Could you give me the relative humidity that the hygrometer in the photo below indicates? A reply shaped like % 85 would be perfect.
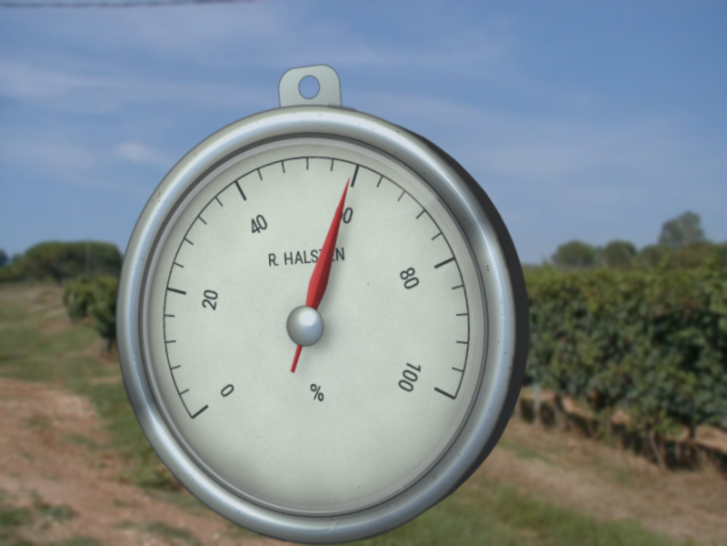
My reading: % 60
